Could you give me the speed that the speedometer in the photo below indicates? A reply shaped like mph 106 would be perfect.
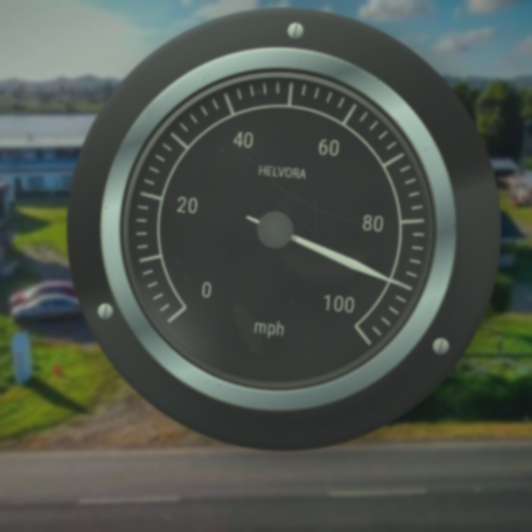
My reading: mph 90
